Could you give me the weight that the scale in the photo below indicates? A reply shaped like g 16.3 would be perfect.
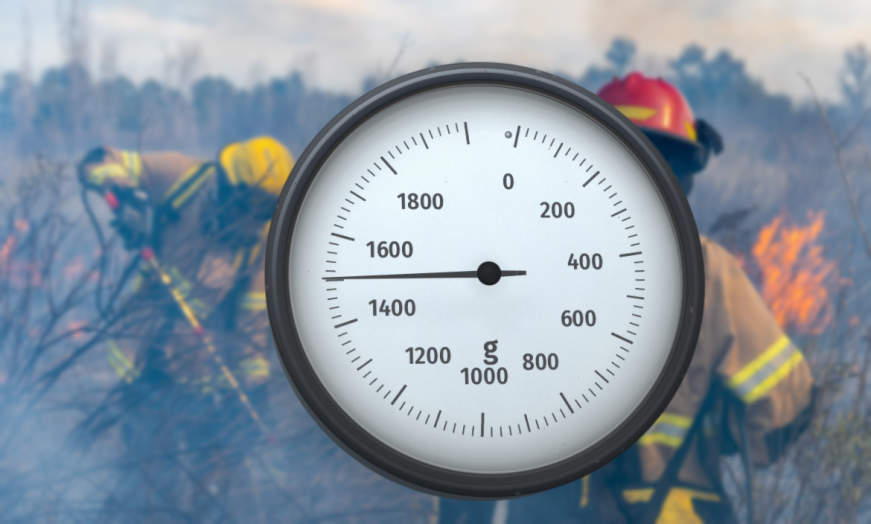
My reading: g 1500
